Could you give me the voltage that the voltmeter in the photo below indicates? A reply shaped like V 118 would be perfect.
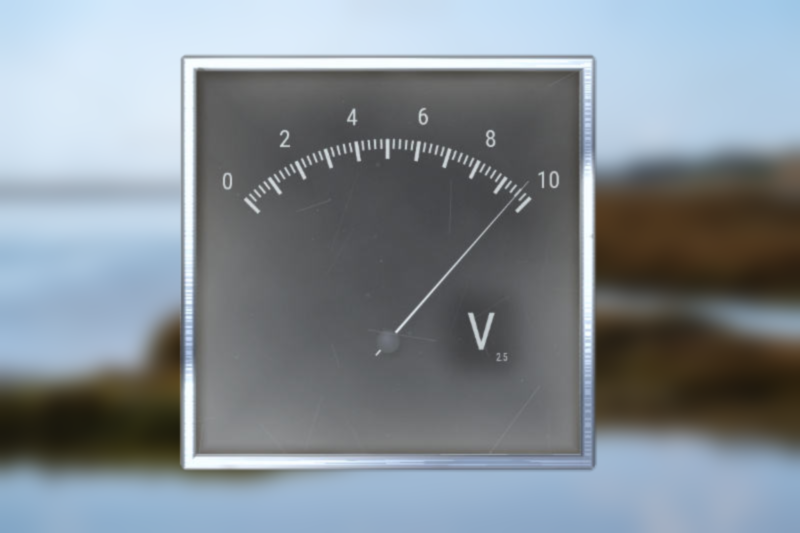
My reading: V 9.6
